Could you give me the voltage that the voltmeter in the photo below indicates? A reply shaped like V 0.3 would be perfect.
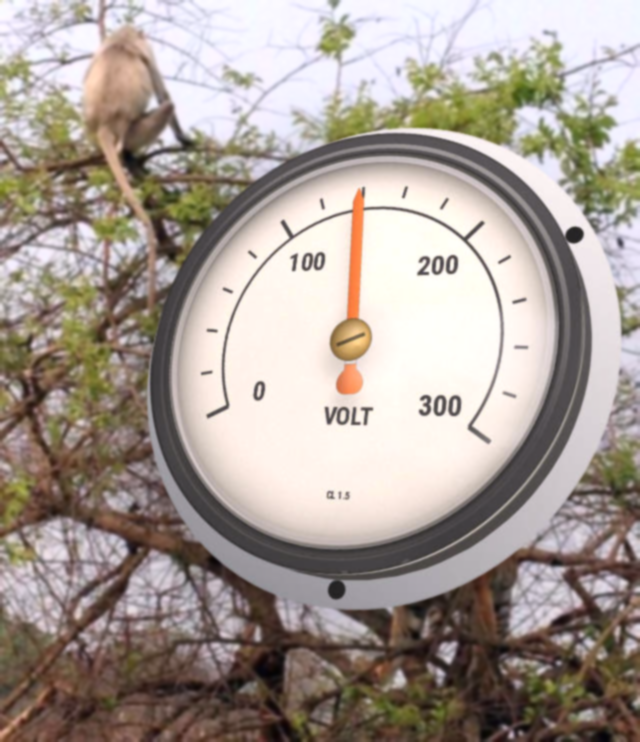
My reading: V 140
